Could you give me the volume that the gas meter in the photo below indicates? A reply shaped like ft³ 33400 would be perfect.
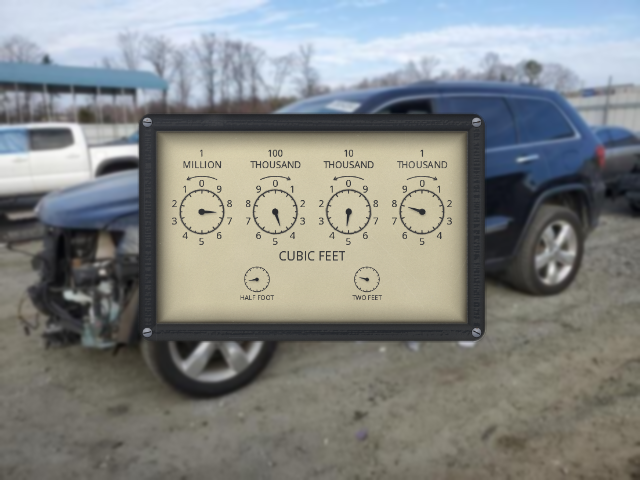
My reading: ft³ 744800
